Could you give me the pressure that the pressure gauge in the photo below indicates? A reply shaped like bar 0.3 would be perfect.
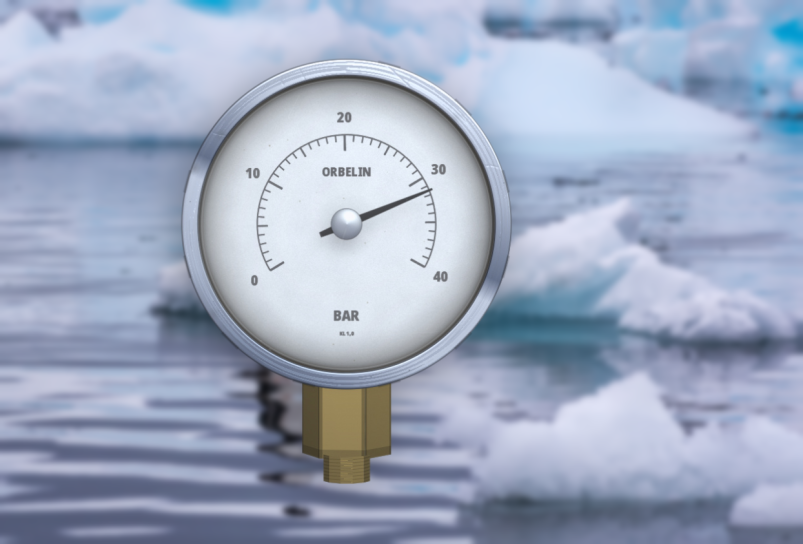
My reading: bar 31.5
